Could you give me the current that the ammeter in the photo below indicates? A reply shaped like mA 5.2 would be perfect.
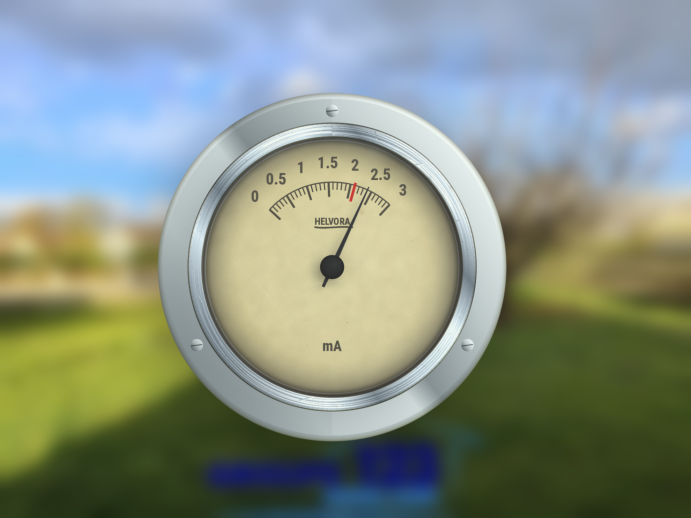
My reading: mA 2.4
